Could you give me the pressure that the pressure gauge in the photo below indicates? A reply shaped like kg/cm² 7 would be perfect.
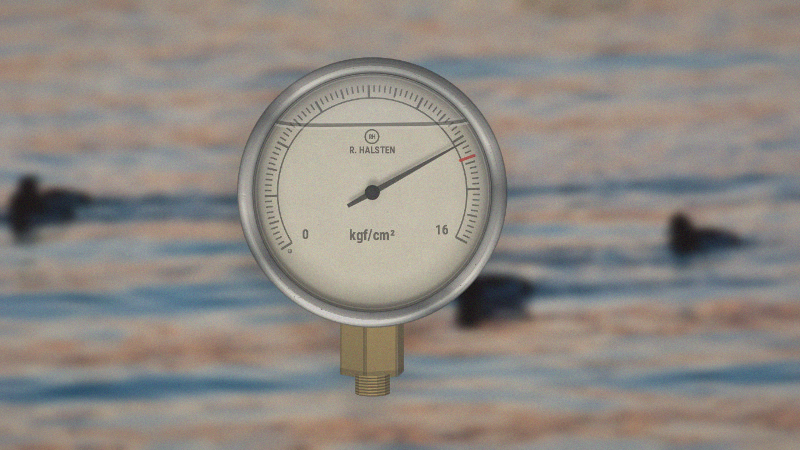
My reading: kg/cm² 12.2
